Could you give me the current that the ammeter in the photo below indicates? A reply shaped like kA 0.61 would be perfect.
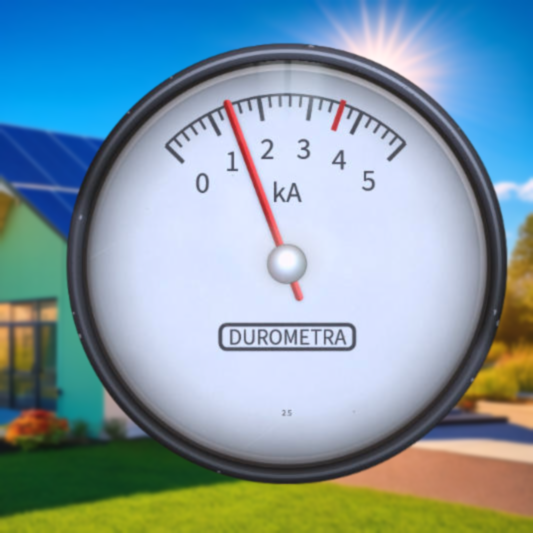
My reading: kA 1.4
